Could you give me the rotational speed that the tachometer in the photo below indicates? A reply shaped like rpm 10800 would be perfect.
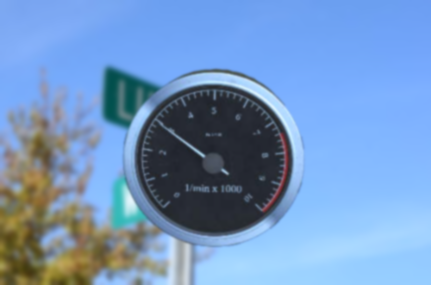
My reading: rpm 3000
